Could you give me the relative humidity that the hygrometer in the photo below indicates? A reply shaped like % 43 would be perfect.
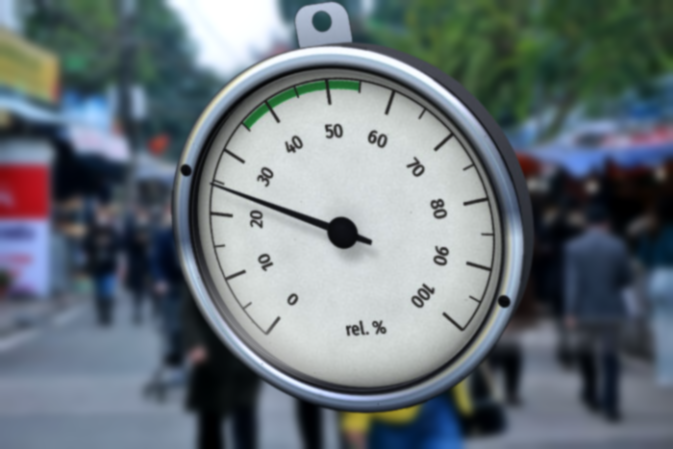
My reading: % 25
